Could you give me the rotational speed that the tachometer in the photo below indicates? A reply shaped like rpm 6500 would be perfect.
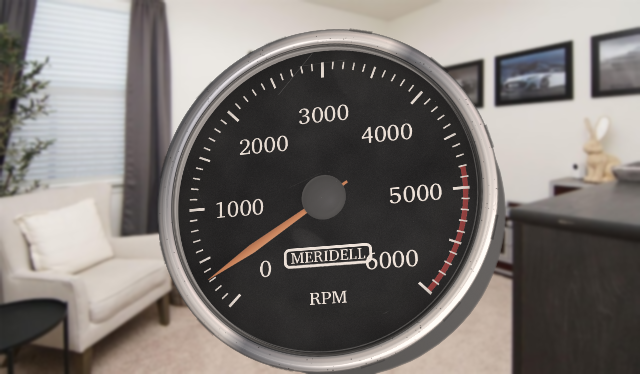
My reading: rpm 300
